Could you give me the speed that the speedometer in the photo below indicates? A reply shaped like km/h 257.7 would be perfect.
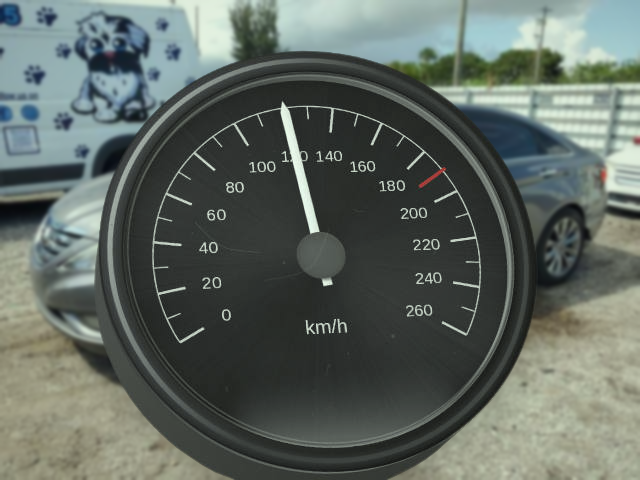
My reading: km/h 120
